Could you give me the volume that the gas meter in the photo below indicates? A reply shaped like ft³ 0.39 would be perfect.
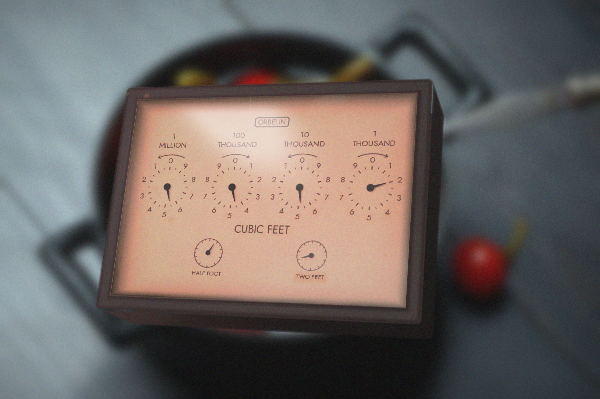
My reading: ft³ 545200
